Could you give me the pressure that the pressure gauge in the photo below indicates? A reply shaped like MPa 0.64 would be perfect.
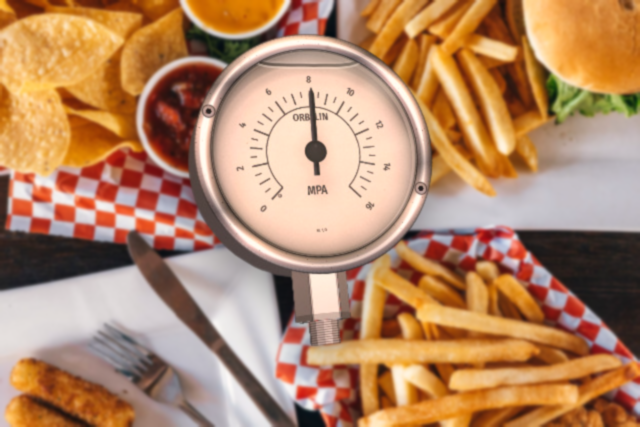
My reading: MPa 8
